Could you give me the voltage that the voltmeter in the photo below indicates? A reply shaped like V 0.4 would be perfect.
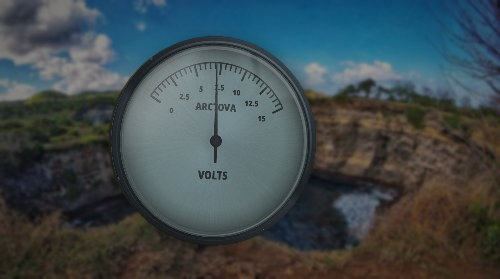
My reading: V 7
